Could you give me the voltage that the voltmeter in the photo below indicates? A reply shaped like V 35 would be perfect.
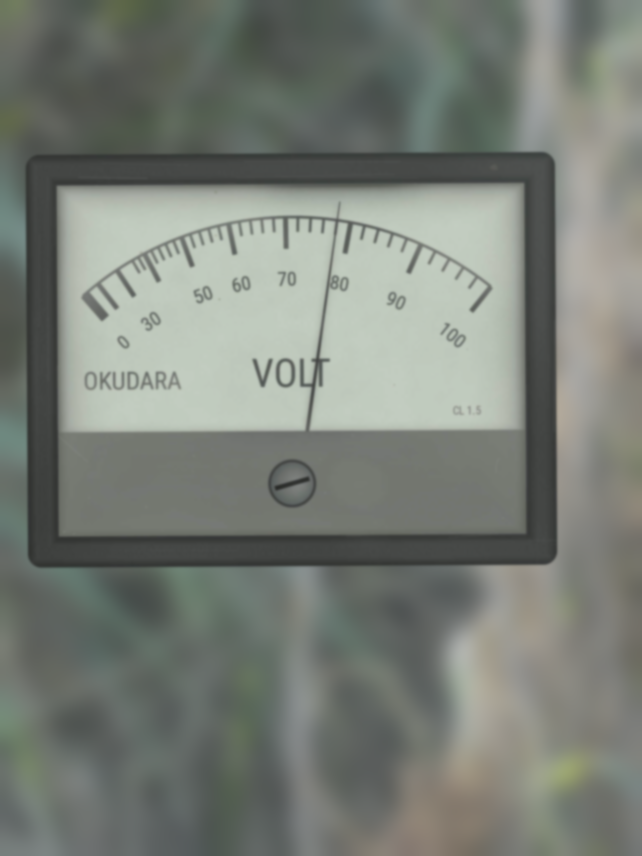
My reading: V 78
